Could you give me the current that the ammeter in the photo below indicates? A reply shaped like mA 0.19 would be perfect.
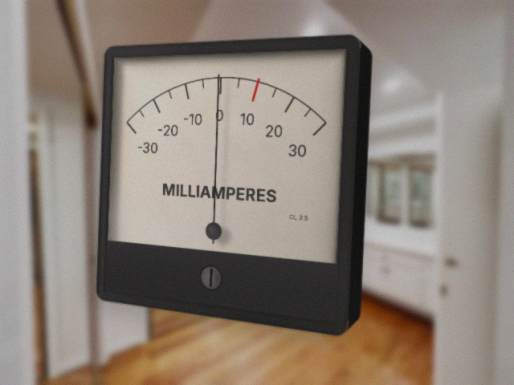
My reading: mA 0
